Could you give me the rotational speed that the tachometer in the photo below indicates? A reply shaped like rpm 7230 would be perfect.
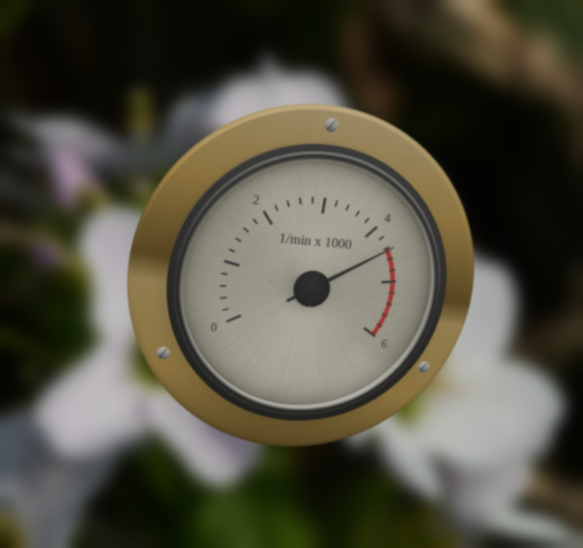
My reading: rpm 4400
